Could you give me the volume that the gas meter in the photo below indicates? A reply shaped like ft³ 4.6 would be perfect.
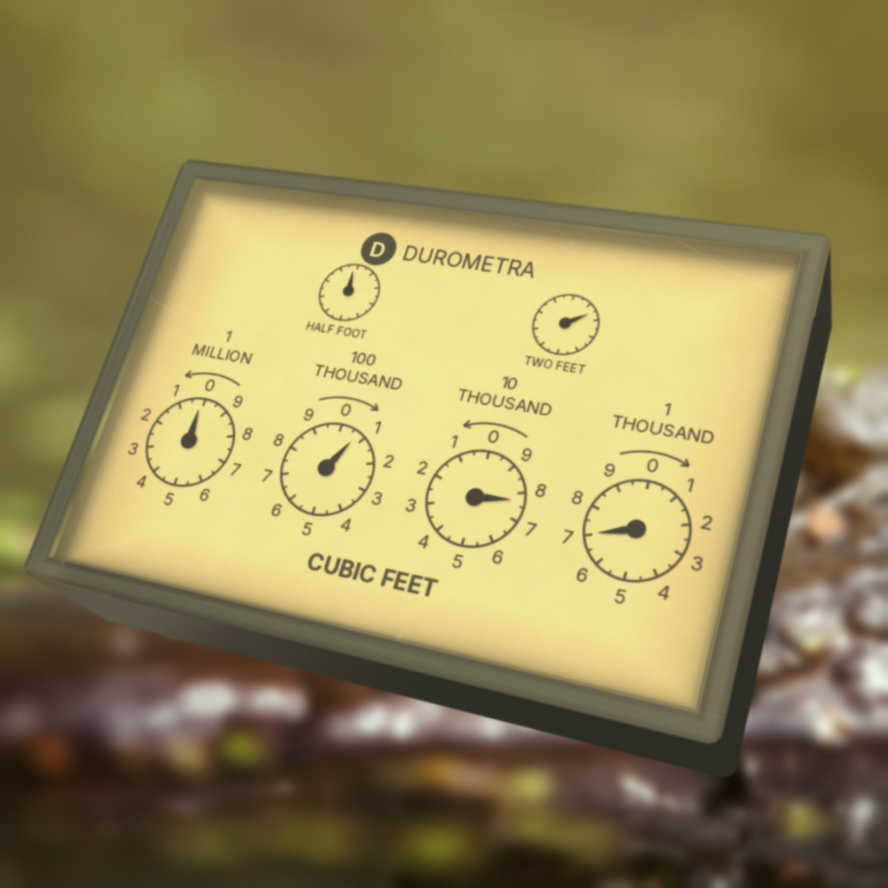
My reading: ft³ 7700
